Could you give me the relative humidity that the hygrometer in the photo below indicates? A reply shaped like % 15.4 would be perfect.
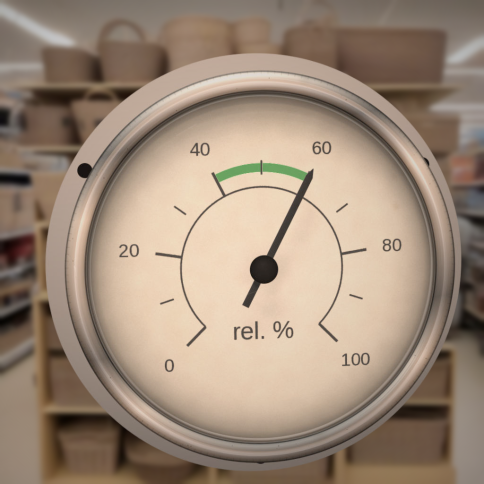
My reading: % 60
